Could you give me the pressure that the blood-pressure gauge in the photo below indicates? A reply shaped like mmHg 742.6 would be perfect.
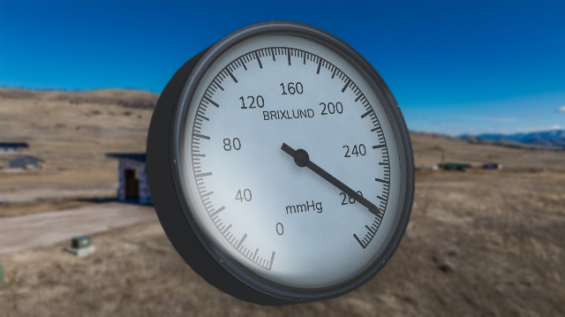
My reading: mmHg 280
